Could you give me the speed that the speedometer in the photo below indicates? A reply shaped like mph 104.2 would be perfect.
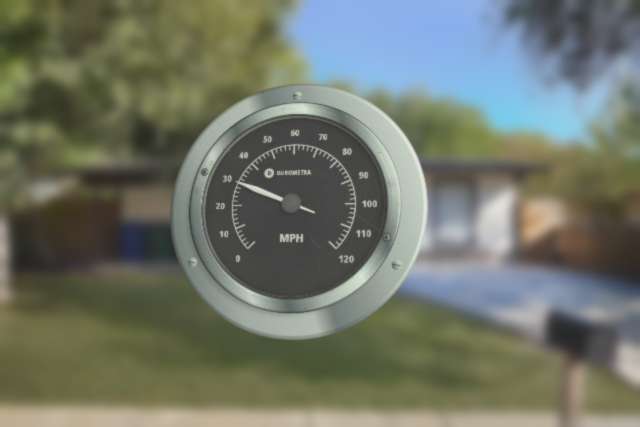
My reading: mph 30
